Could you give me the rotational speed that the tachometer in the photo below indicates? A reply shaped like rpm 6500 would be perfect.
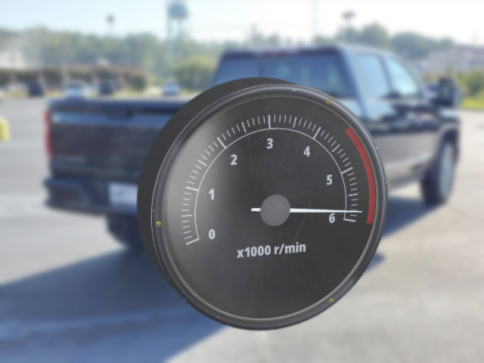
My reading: rpm 5800
